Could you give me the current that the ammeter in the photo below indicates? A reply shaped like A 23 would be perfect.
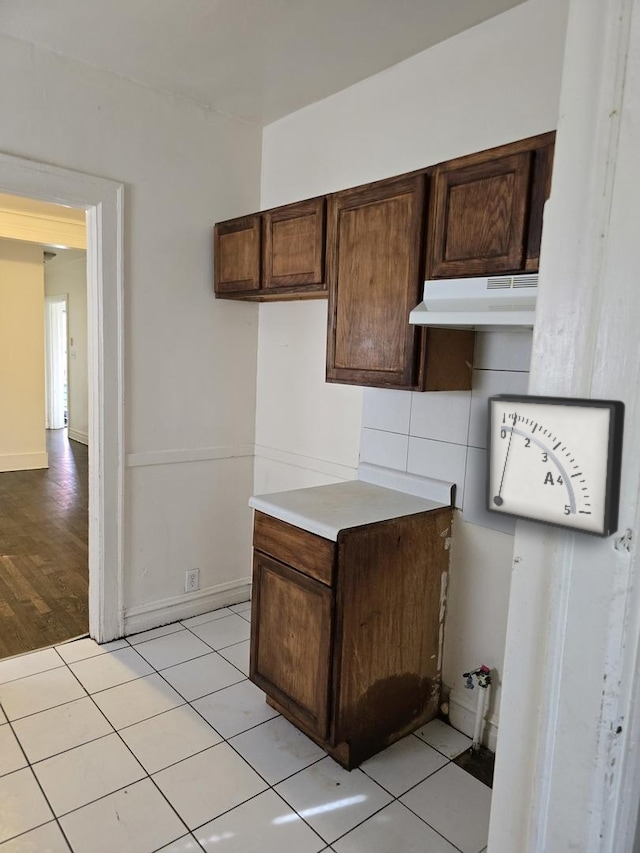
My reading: A 1
